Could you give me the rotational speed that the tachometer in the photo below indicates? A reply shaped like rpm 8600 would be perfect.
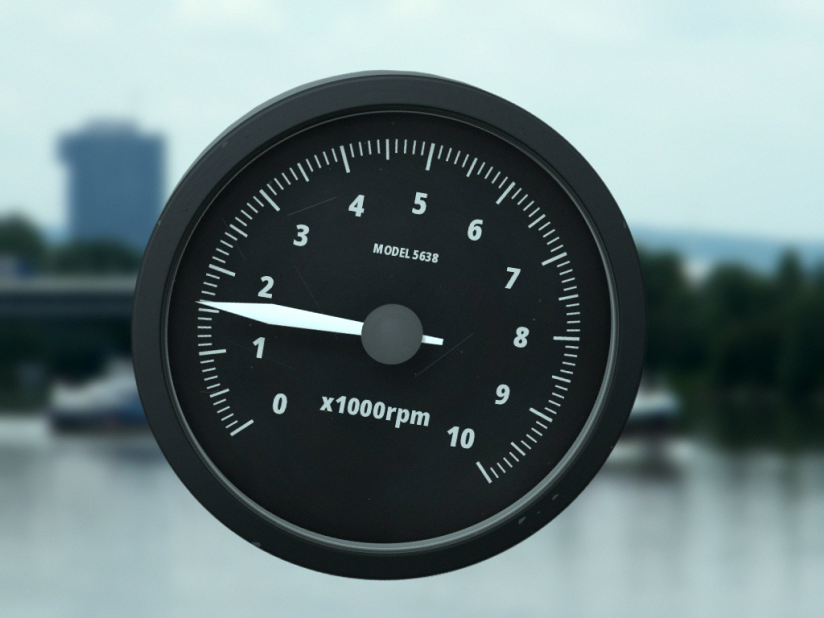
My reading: rpm 1600
